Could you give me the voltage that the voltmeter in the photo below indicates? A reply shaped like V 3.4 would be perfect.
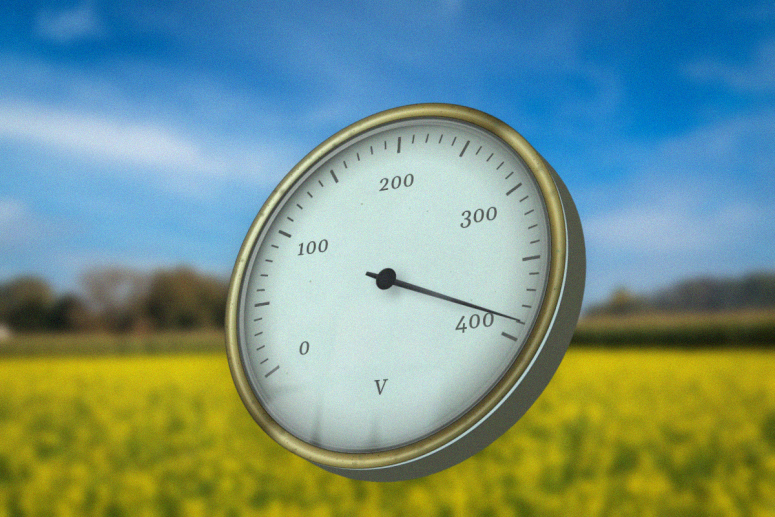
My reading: V 390
